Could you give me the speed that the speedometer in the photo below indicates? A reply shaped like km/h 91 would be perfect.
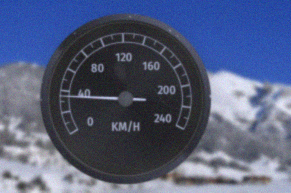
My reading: km/h 35
